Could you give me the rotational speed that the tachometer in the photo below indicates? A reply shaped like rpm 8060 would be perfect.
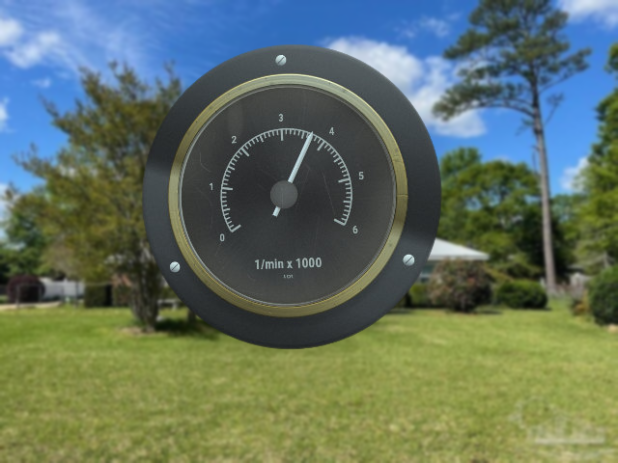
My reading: rpm 3700
